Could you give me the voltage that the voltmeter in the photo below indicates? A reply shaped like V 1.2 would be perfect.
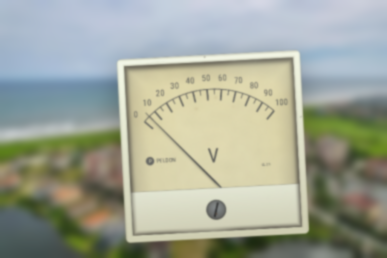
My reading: V 5
